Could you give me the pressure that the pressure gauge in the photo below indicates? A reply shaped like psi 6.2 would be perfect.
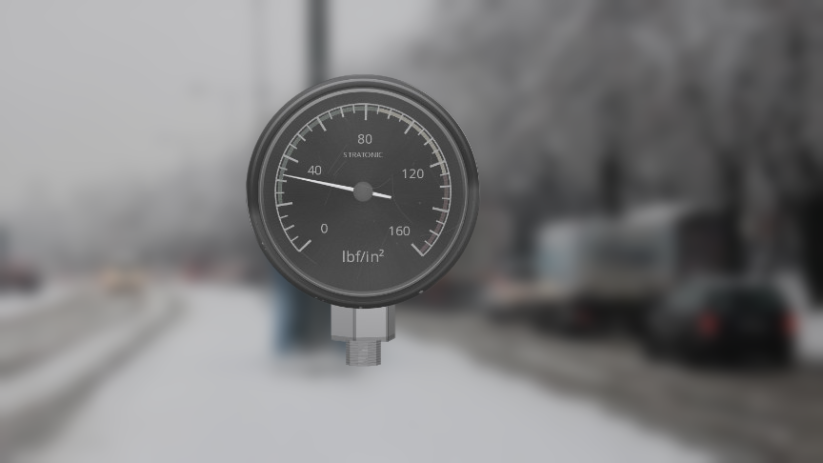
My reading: psi 32.5
